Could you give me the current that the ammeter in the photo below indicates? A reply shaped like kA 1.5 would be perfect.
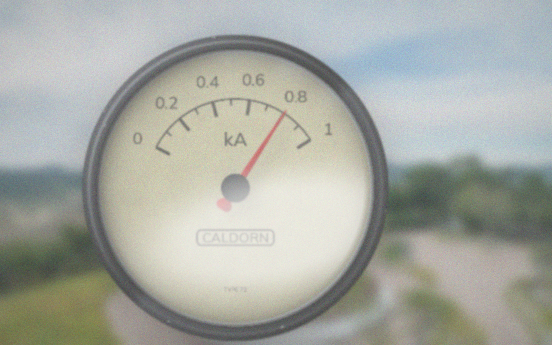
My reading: kA 0.8
